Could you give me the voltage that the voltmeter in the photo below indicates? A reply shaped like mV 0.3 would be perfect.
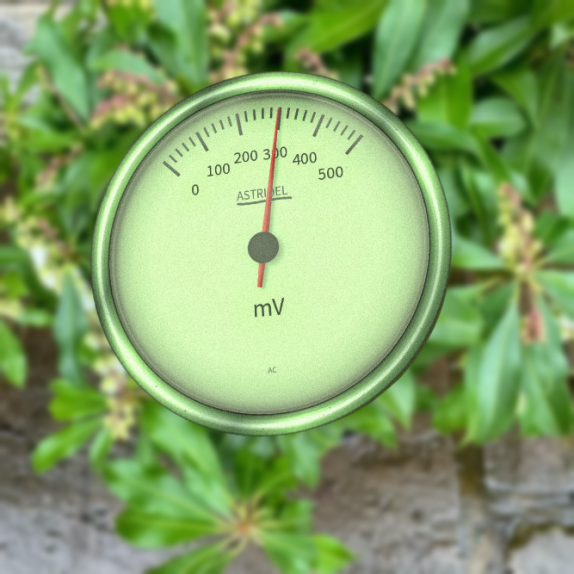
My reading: mV 300
